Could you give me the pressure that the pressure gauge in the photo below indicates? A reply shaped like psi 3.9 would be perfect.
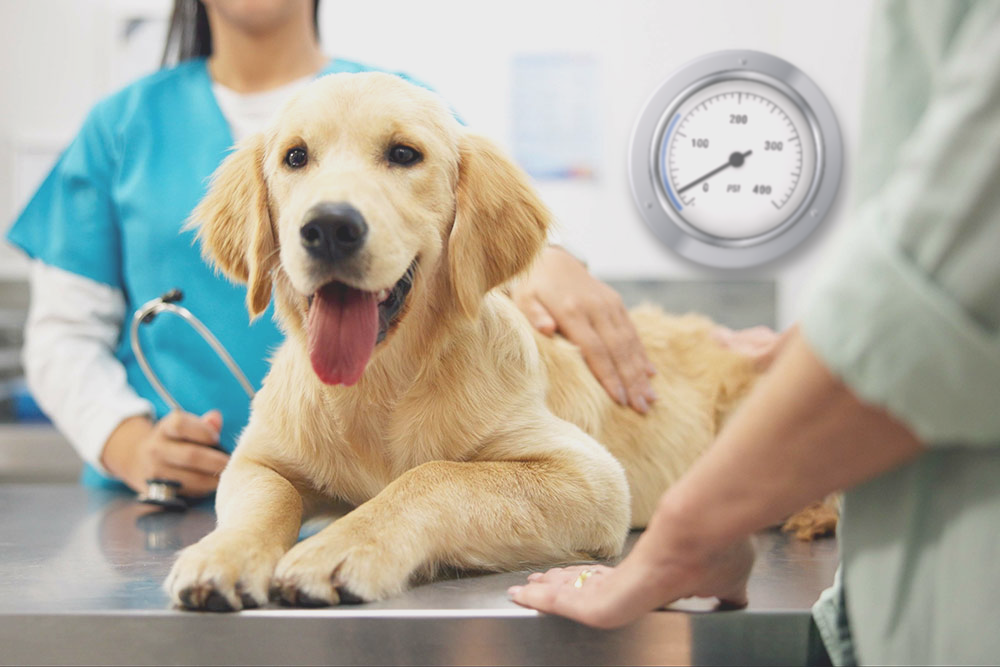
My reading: psi 20
